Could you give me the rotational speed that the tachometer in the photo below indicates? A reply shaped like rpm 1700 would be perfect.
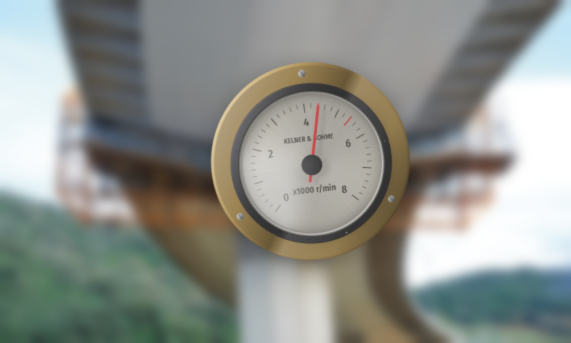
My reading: rpm 4400
